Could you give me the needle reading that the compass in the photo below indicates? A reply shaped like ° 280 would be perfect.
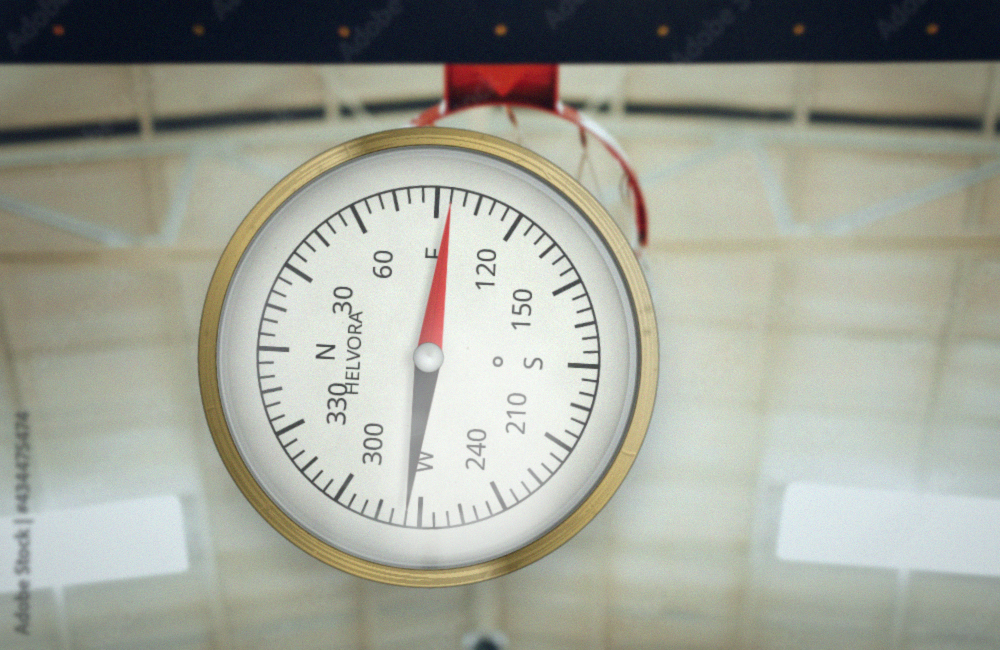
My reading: ° 95
